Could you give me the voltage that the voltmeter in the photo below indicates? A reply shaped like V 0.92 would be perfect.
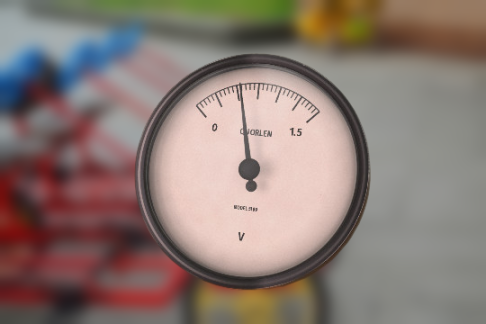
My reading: V 0.55
